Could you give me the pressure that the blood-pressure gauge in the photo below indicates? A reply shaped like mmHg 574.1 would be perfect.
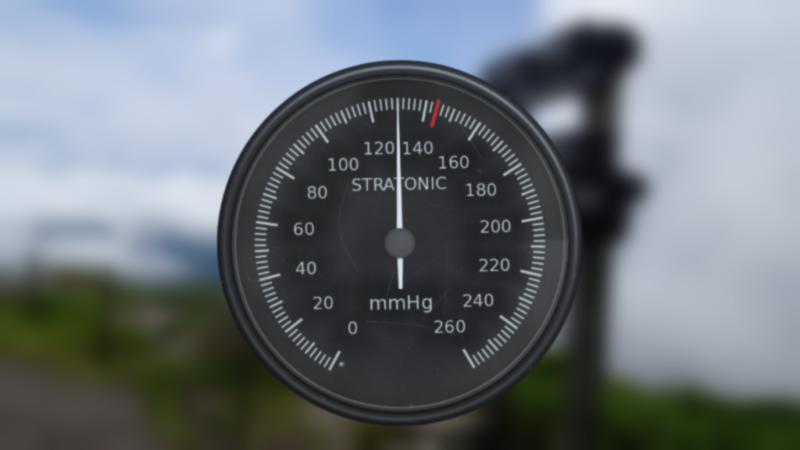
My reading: mmHg 130
